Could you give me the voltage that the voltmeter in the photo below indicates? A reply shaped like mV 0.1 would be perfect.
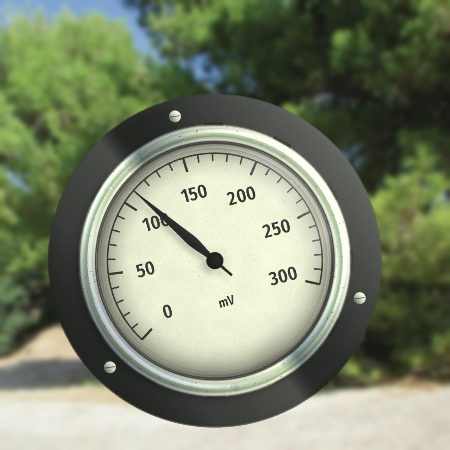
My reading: mV 110
